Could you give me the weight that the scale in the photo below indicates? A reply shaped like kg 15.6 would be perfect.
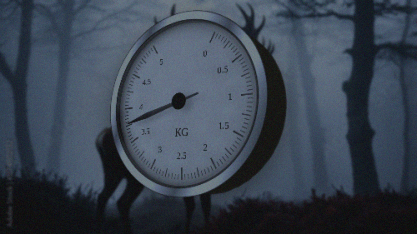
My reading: kg 3.75
